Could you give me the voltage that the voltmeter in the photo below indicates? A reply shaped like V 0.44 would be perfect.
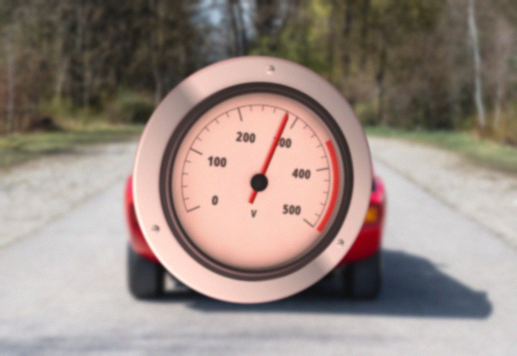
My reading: V 280
